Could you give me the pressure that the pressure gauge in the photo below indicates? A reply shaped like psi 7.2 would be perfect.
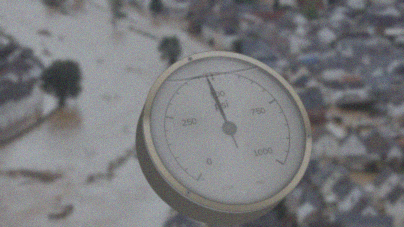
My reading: psi 475
